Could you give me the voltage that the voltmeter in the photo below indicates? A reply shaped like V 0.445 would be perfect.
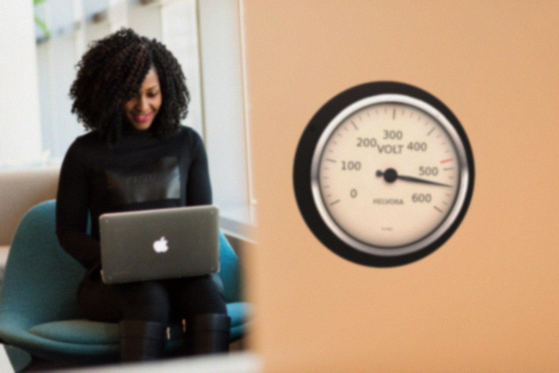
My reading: V 540
